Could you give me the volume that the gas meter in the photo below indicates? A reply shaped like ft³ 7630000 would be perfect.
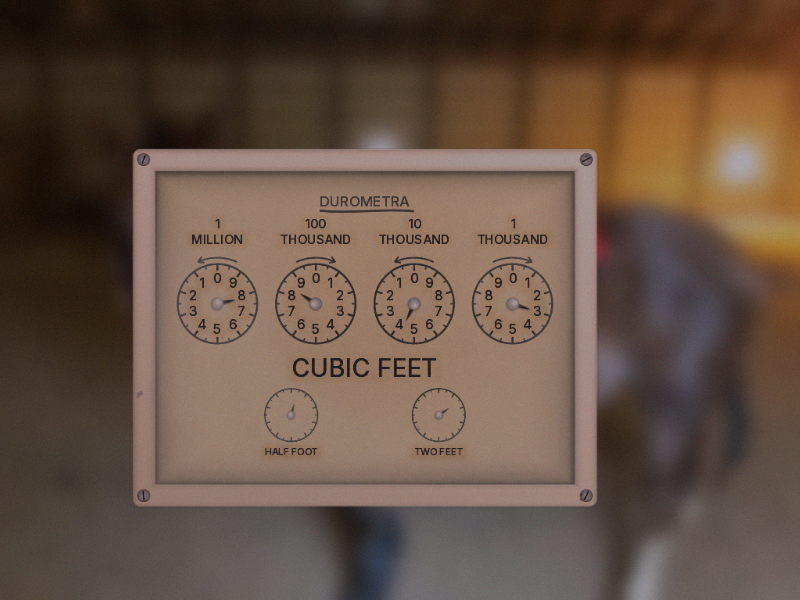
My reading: ft³ 784300
